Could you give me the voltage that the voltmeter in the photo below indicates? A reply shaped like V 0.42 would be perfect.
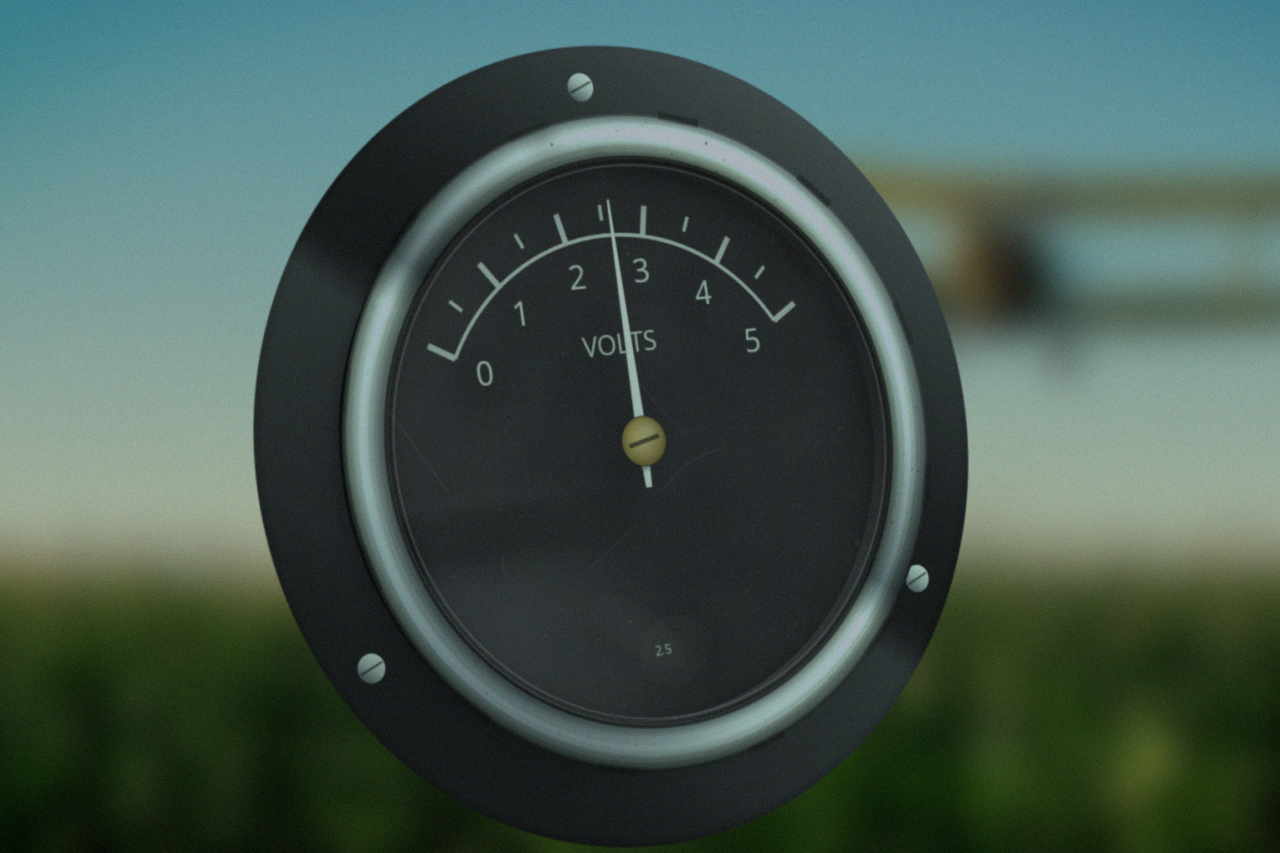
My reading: V 2.5
